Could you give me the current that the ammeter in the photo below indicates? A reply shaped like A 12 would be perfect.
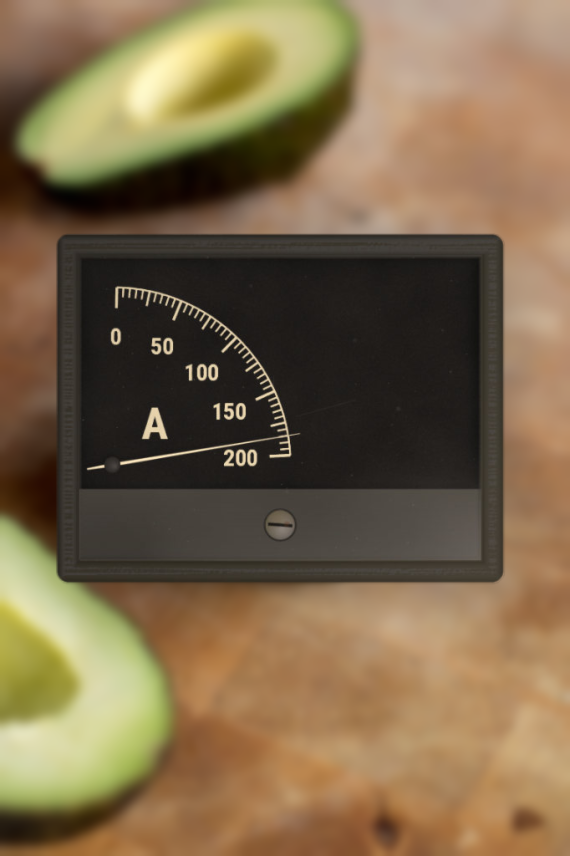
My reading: A 185
